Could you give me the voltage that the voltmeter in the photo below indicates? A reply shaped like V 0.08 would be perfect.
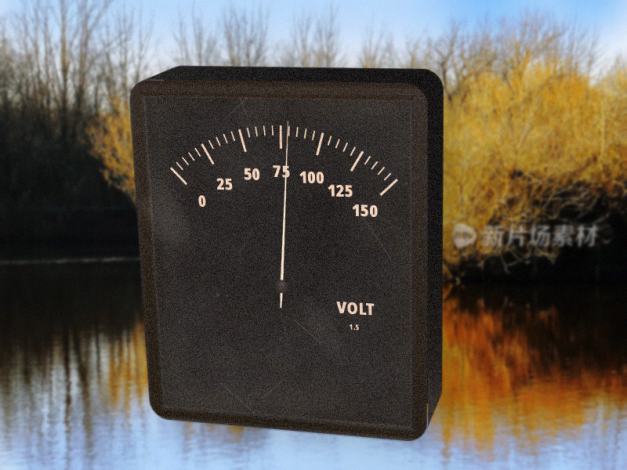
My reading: V 80
